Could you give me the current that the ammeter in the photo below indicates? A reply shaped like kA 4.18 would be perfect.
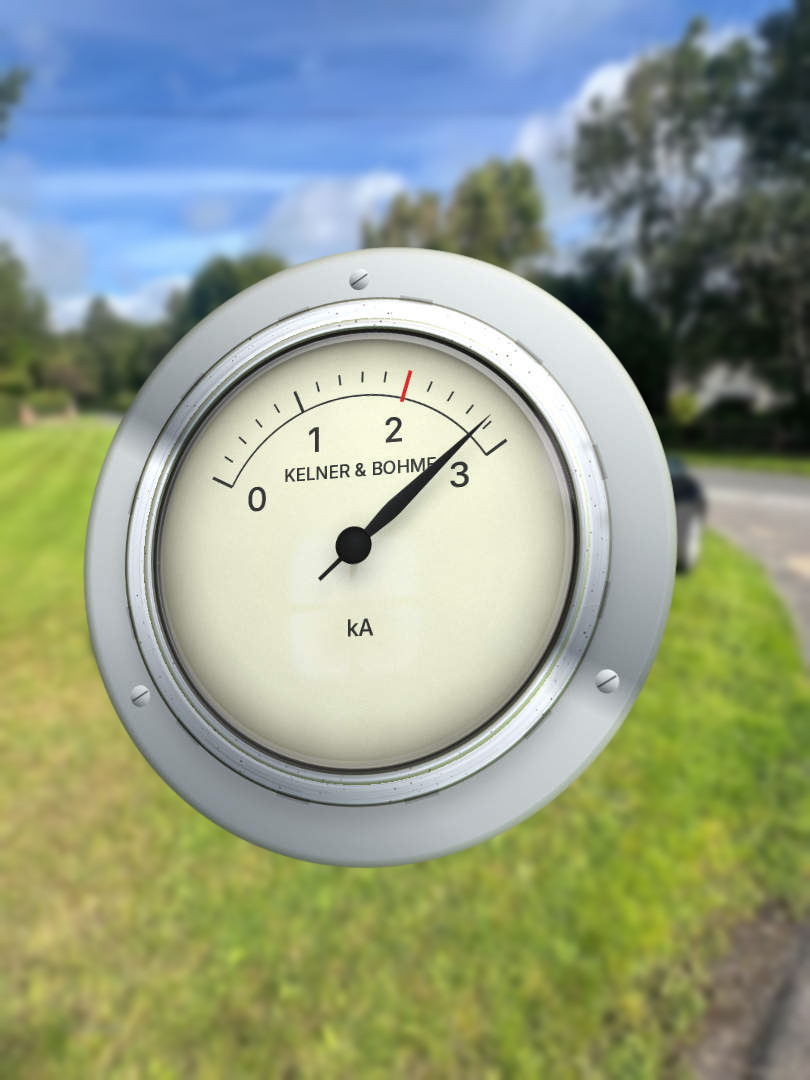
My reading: kA 2.8
